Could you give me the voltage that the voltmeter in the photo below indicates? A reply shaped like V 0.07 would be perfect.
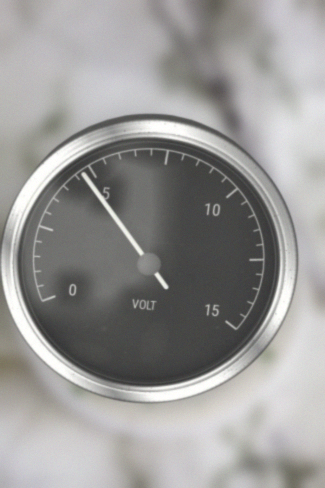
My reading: V 4.75
